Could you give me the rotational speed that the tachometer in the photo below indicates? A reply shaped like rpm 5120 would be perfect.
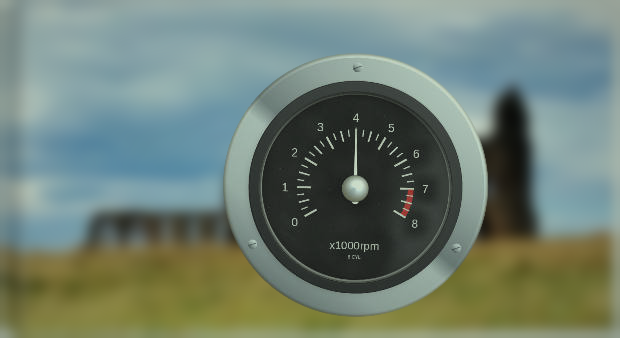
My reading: rpm 4000
